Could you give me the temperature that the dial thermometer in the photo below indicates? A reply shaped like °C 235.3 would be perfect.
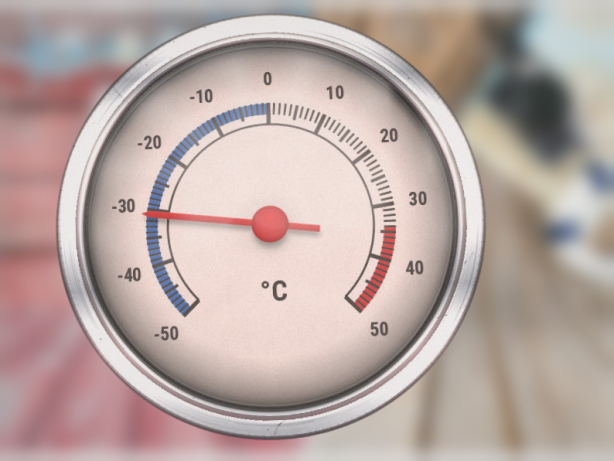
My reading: °C -31
